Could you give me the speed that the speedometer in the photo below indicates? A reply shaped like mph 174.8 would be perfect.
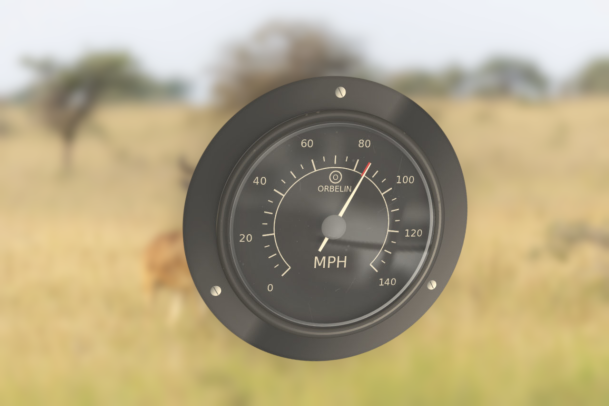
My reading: mph 85
